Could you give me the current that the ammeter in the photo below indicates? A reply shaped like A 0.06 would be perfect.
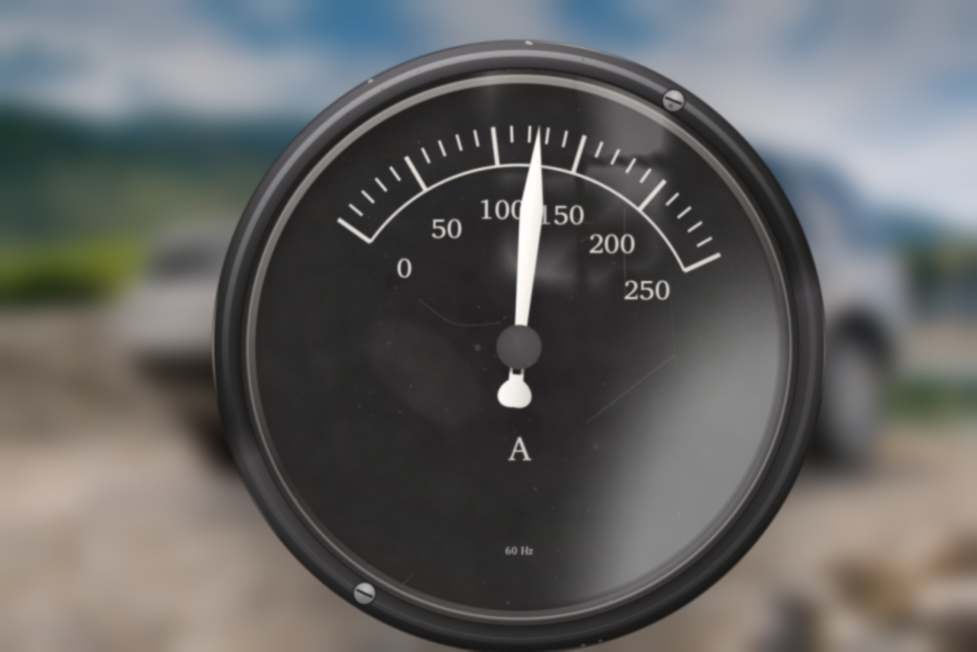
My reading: A 125
